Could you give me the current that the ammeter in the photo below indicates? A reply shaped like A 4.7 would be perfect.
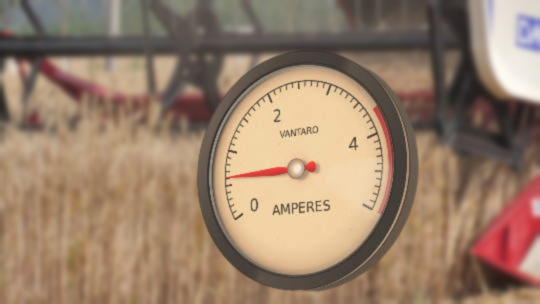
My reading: A 0.6
